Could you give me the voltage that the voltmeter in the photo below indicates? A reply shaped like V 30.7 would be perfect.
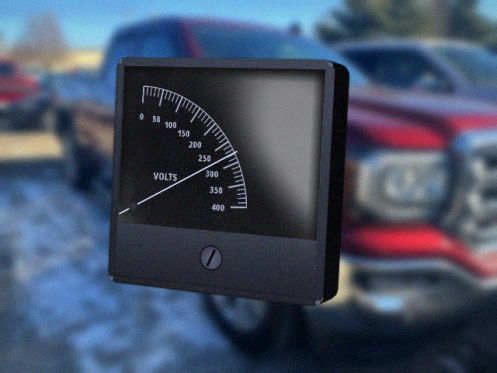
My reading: V 280
